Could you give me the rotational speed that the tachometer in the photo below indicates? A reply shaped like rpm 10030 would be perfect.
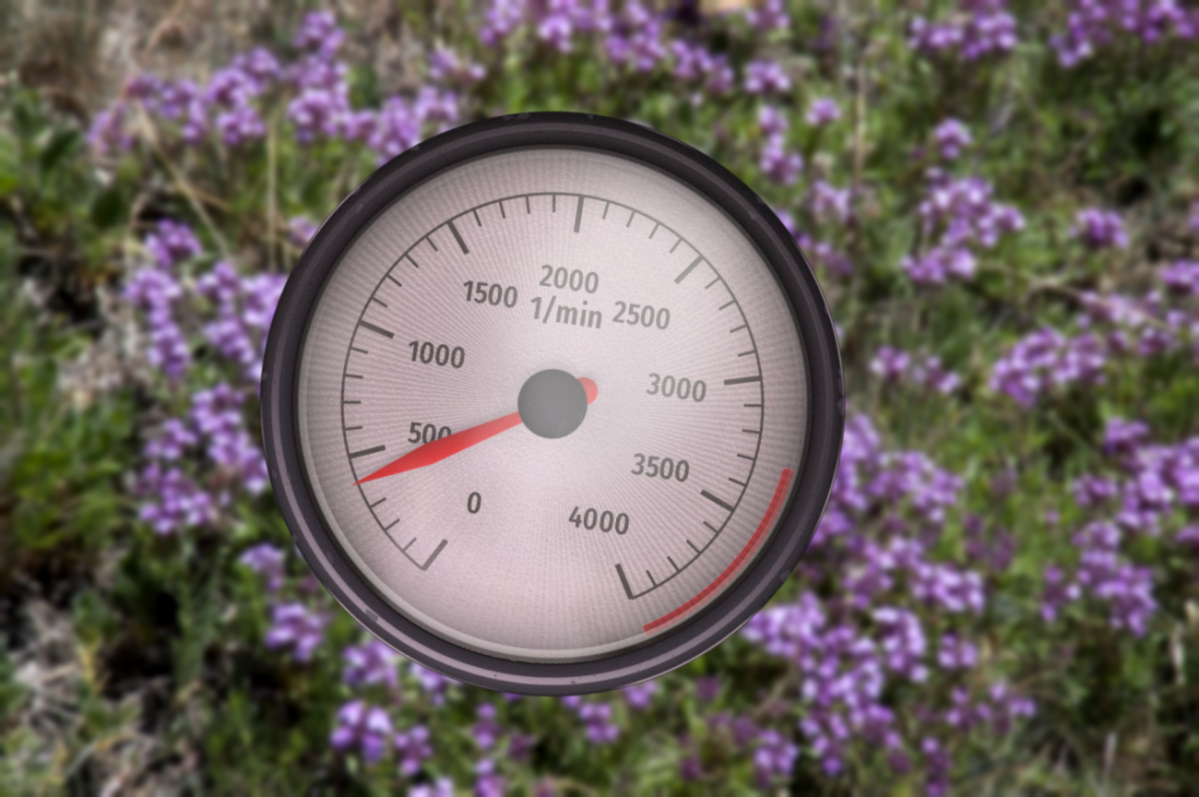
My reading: rpm 400
